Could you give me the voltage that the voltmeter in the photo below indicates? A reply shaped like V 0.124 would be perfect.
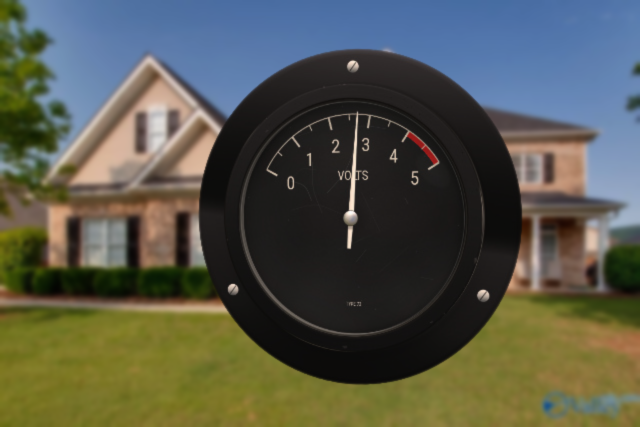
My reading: V 2.75
